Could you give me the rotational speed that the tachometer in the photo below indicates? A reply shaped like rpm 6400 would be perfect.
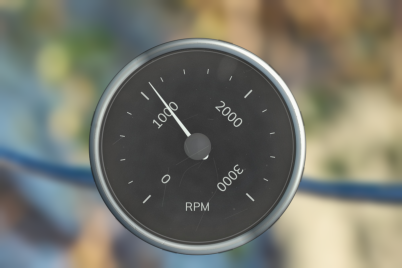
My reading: rpm 1100
